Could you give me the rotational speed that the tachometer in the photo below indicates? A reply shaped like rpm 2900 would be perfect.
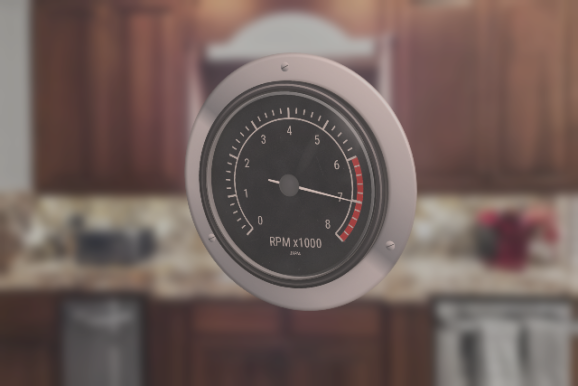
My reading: rpm 7000
